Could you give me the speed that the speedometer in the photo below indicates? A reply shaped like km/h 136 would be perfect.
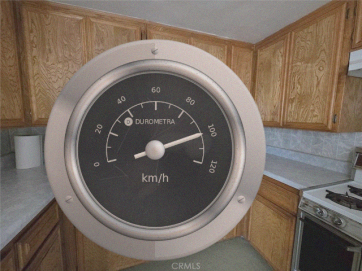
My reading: km/h 100
